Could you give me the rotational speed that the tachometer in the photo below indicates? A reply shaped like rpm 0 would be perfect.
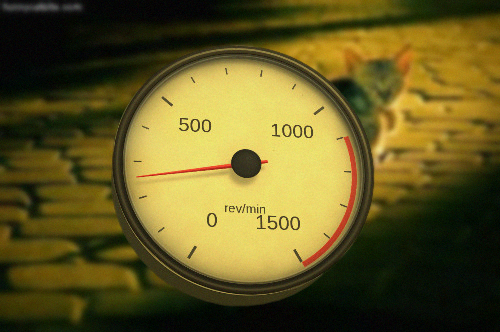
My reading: rpm 250
